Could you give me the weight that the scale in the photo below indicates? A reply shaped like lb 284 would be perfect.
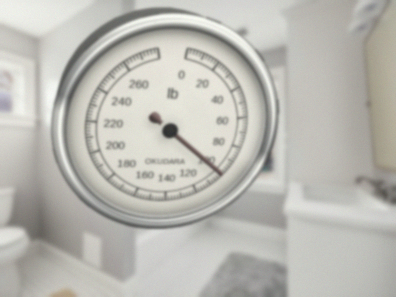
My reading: lb 100
